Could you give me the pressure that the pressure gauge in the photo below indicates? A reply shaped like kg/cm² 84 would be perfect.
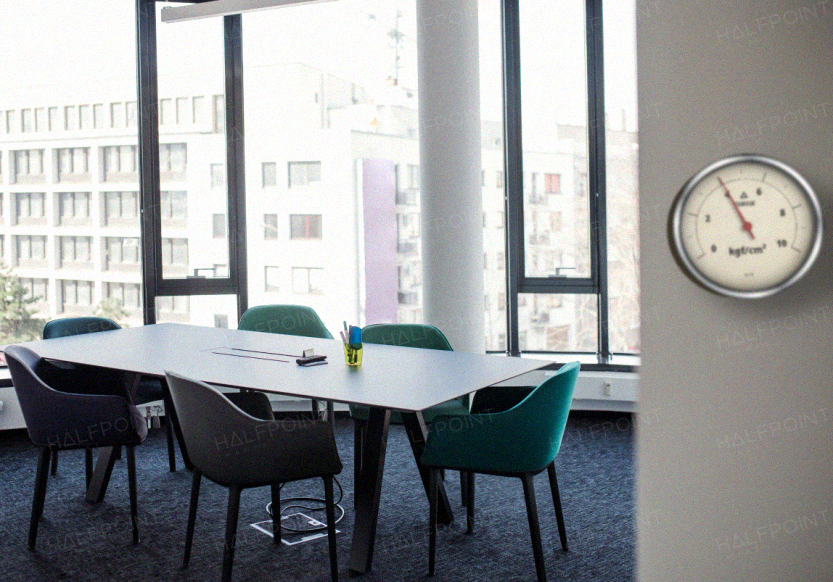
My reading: kg/cm² 4
